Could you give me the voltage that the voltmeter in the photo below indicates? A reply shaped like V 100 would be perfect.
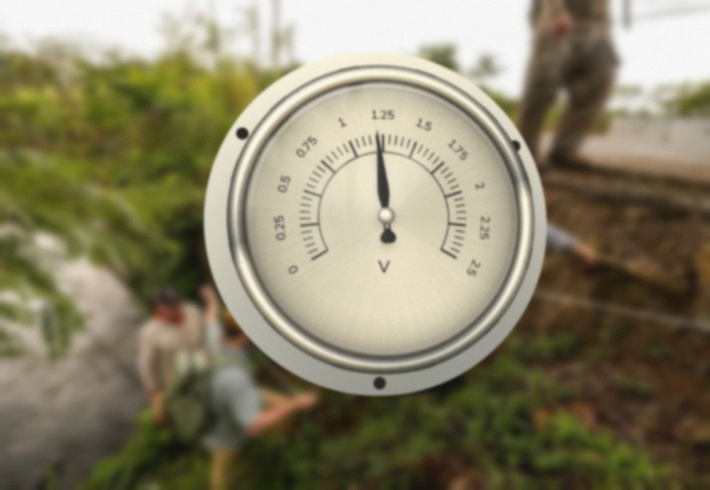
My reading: V 1.2
